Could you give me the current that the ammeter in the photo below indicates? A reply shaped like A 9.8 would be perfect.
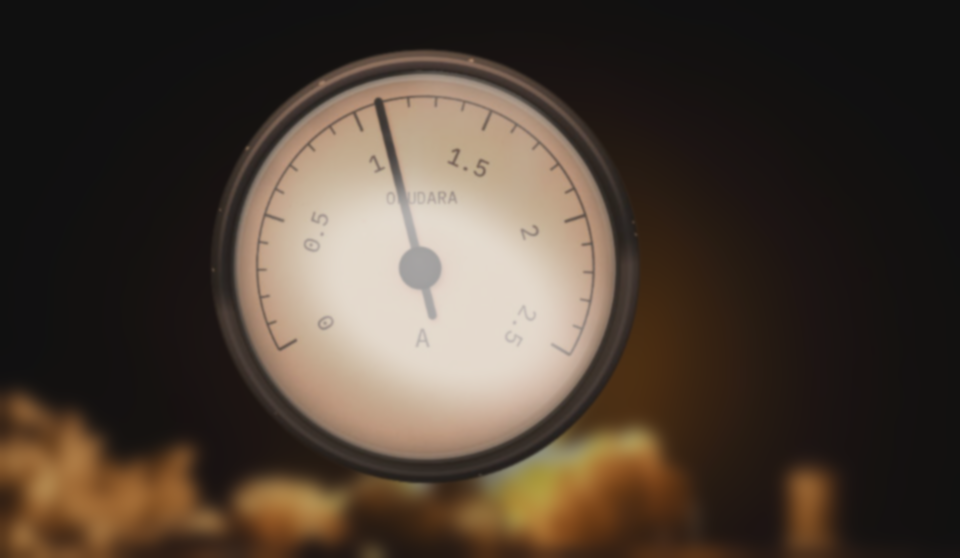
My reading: A 1.1
